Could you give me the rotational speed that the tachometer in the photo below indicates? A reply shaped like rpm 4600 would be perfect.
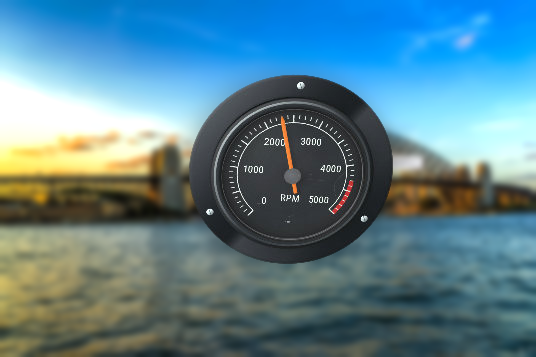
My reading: rpm 2300
